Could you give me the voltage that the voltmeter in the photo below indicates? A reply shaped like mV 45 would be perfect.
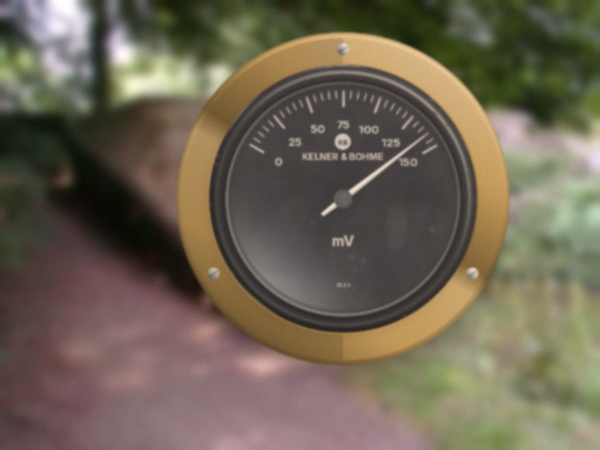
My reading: mV 140
